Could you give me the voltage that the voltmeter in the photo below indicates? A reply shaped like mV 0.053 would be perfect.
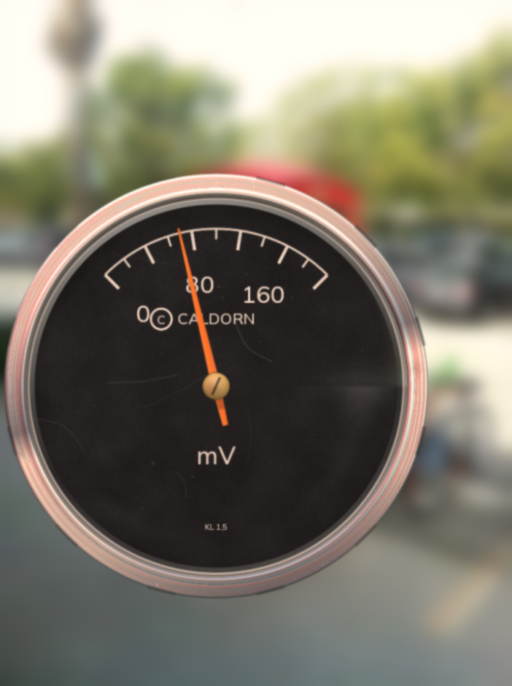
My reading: mV 70
